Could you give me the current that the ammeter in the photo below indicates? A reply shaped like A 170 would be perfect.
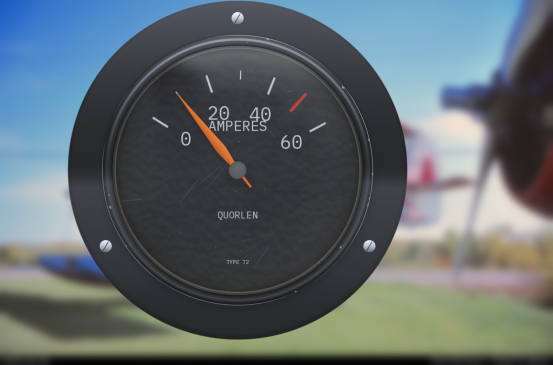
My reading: A 10
